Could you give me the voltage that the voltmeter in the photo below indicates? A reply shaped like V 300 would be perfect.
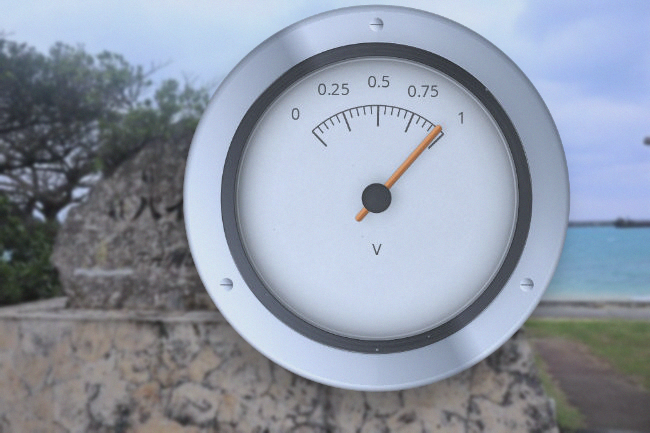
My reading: V 0.95
